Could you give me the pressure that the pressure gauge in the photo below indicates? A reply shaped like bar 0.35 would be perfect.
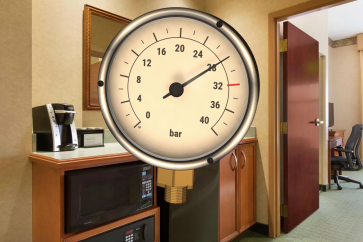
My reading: bar 28
